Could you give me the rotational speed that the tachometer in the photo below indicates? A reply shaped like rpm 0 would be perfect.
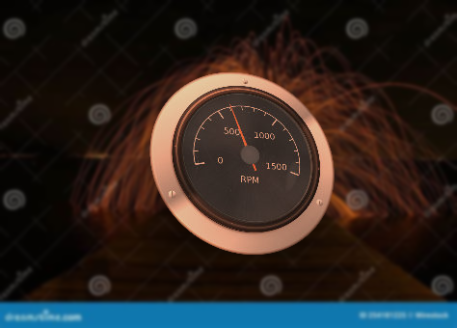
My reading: rpm 600
